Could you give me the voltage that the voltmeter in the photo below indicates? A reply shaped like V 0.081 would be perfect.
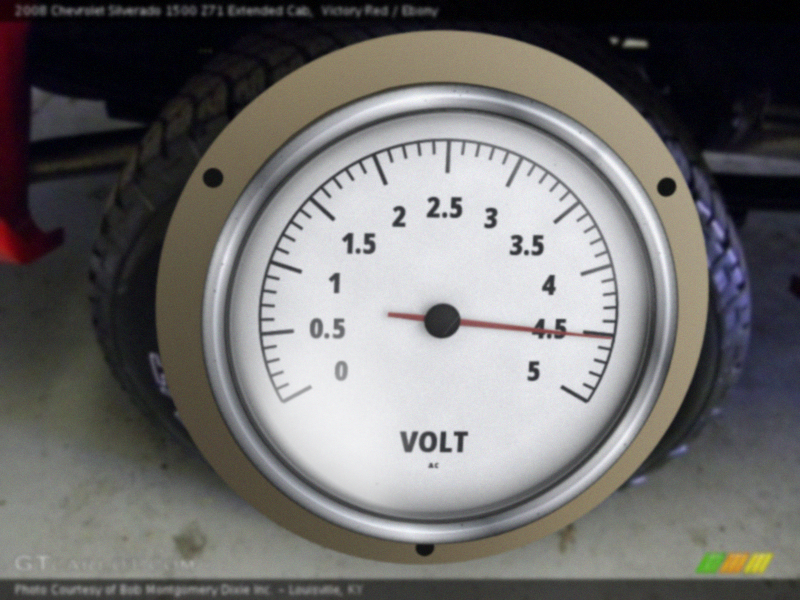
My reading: V 4.5
